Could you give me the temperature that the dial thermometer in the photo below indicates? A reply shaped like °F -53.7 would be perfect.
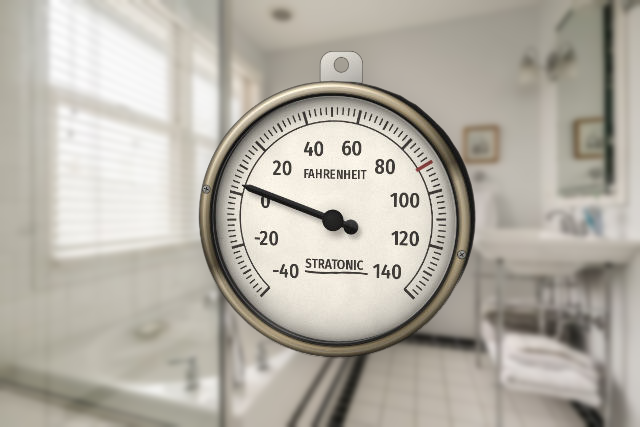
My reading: °F 4
